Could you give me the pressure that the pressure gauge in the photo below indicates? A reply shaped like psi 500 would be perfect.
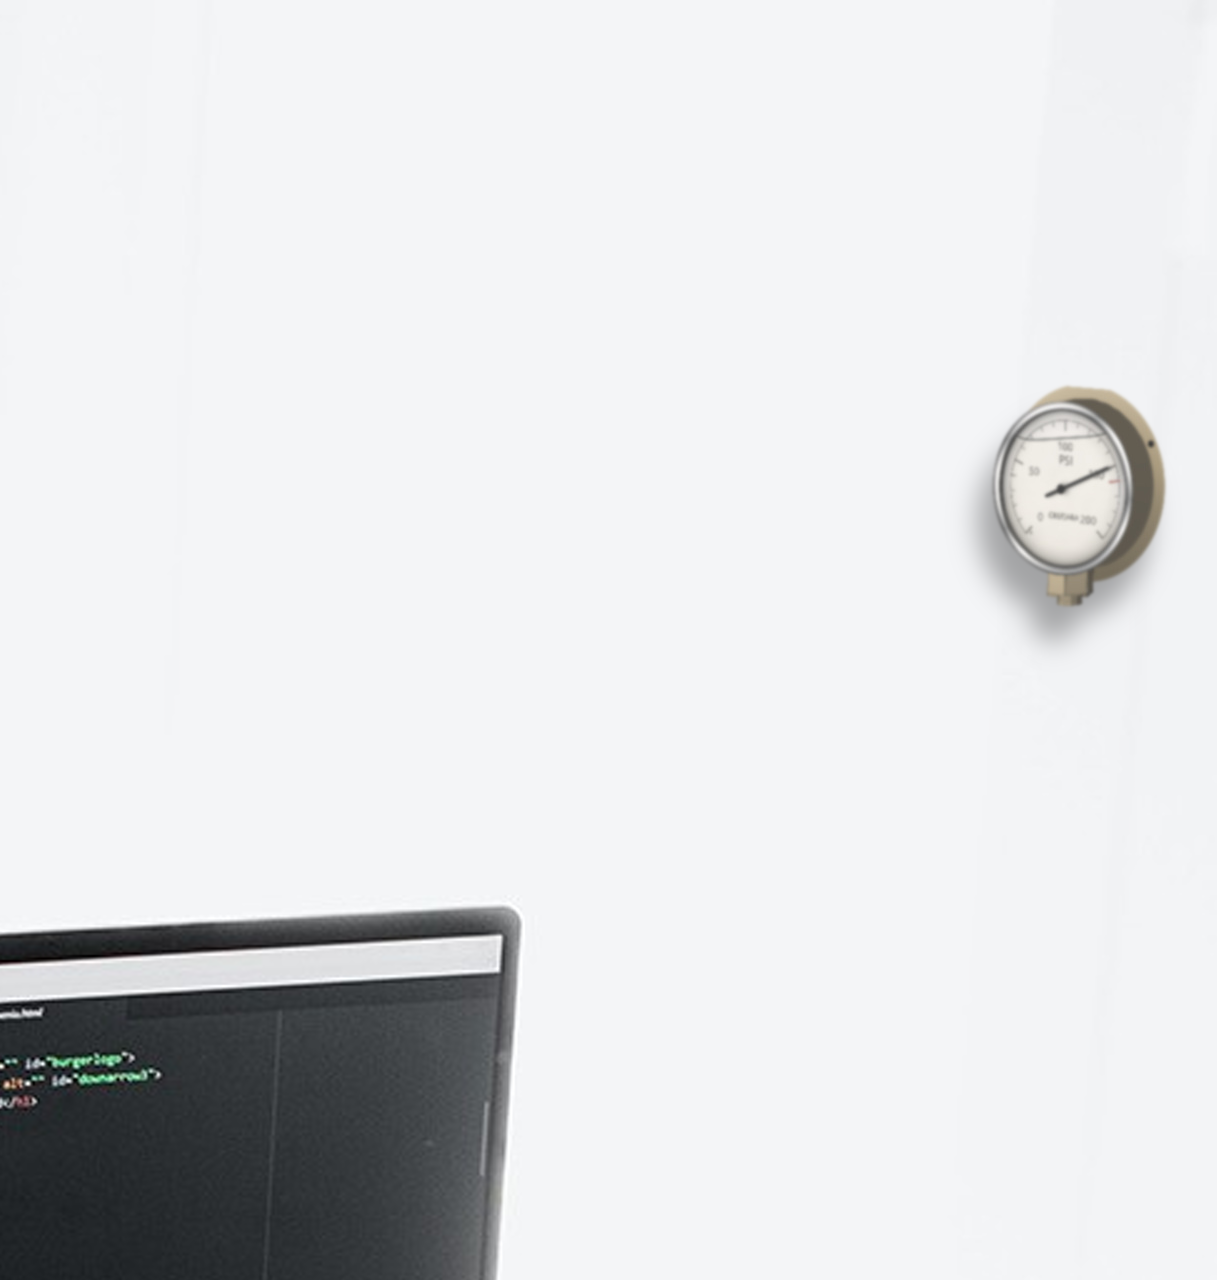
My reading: psi 150
